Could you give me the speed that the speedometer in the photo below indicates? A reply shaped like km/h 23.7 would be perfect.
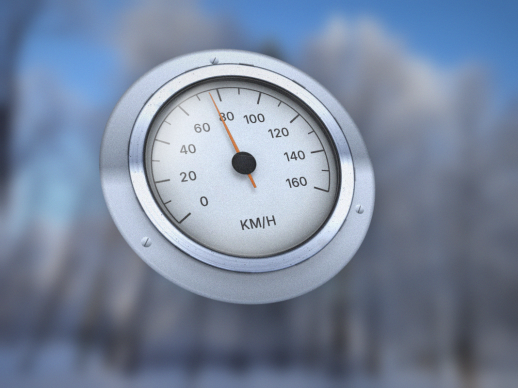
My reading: km/h 75
